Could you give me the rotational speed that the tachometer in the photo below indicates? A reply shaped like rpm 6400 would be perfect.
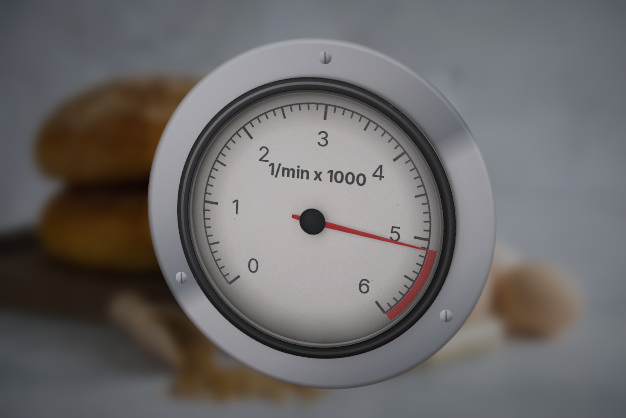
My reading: rpm 5100
